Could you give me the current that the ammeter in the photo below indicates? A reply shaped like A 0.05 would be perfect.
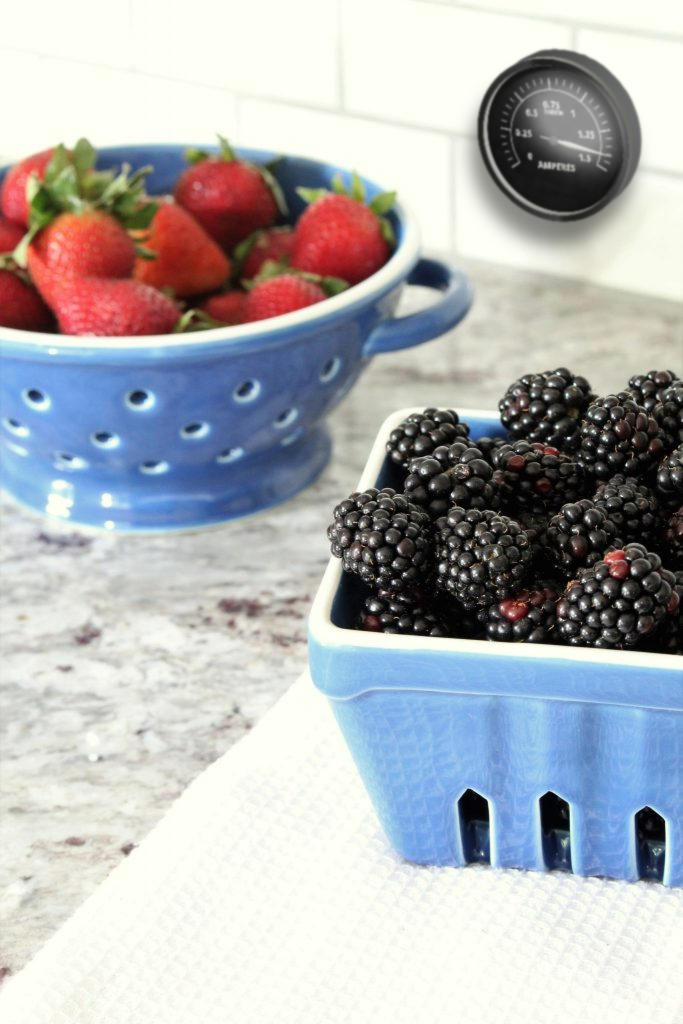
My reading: A 1.4
